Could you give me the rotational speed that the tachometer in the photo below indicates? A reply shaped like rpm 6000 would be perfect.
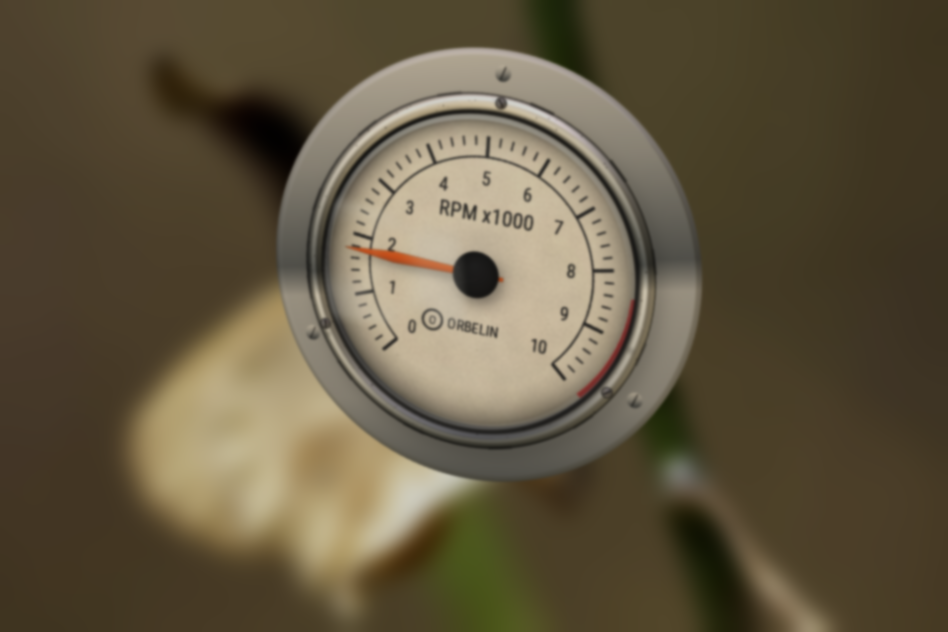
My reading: rpm 1800
